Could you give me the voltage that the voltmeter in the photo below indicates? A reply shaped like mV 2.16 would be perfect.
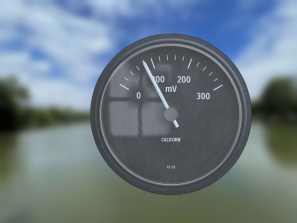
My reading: mV 80
